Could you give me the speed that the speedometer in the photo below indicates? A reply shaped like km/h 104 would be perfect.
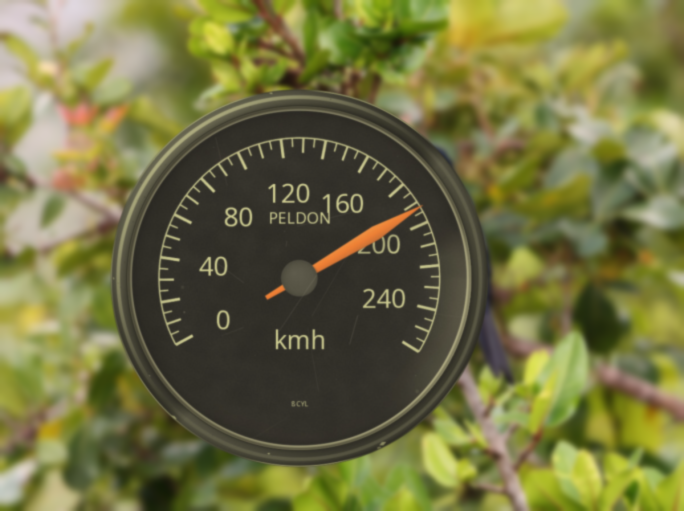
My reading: km/h 192.5
